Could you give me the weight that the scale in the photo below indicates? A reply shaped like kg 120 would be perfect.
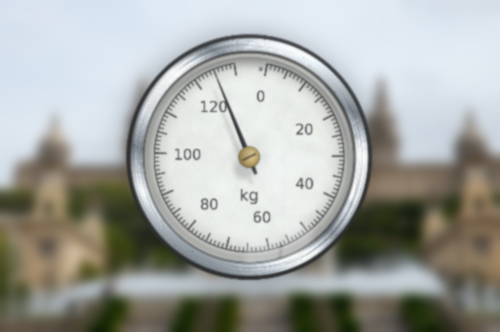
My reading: kg 125
